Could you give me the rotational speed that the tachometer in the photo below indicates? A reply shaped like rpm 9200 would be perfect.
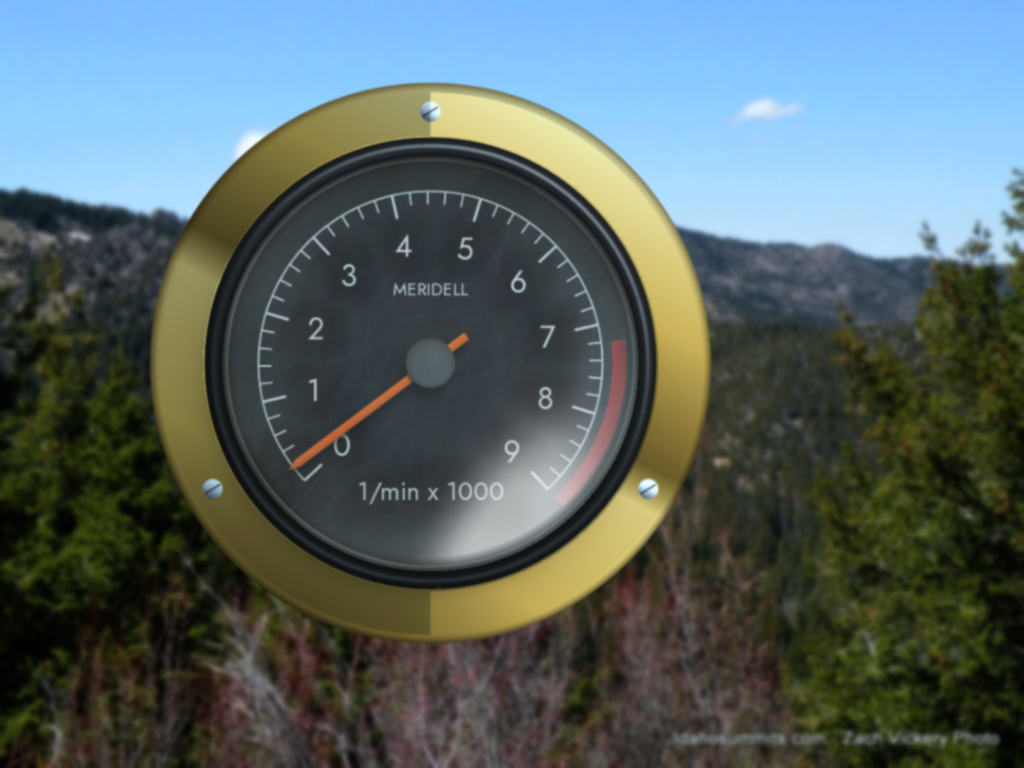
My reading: rpm 200
